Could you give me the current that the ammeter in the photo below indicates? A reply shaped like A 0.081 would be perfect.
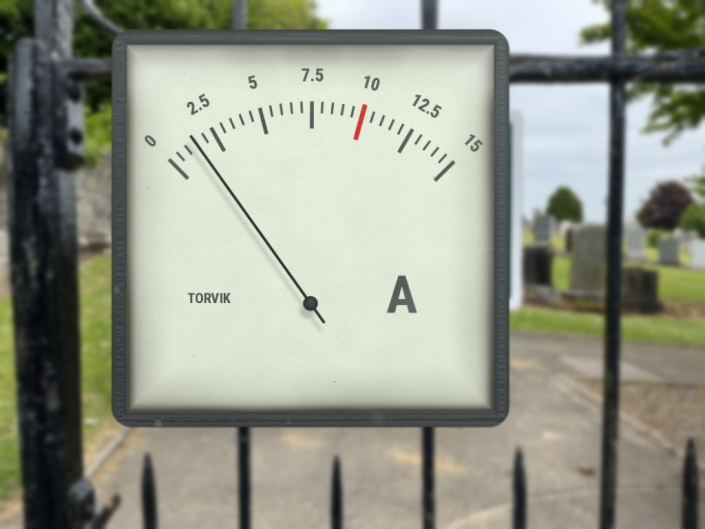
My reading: A 1.5
